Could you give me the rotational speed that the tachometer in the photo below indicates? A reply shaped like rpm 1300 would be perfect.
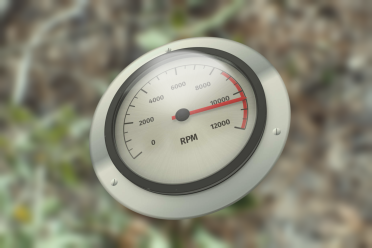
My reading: rpm 10500
